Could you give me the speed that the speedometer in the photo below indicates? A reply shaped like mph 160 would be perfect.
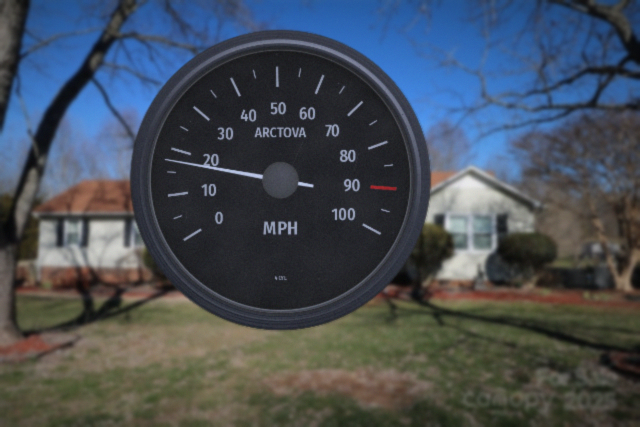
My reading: mph 17.5
